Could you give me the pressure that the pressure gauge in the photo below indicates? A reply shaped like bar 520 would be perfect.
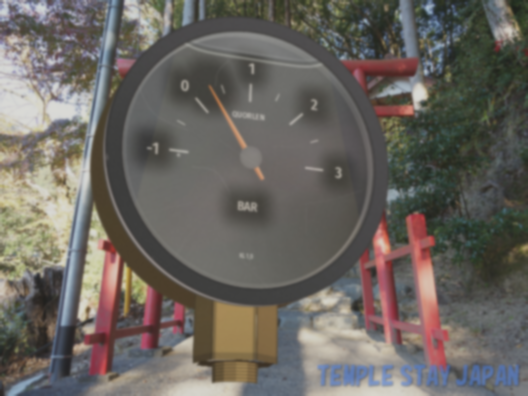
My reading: bar 0.25
